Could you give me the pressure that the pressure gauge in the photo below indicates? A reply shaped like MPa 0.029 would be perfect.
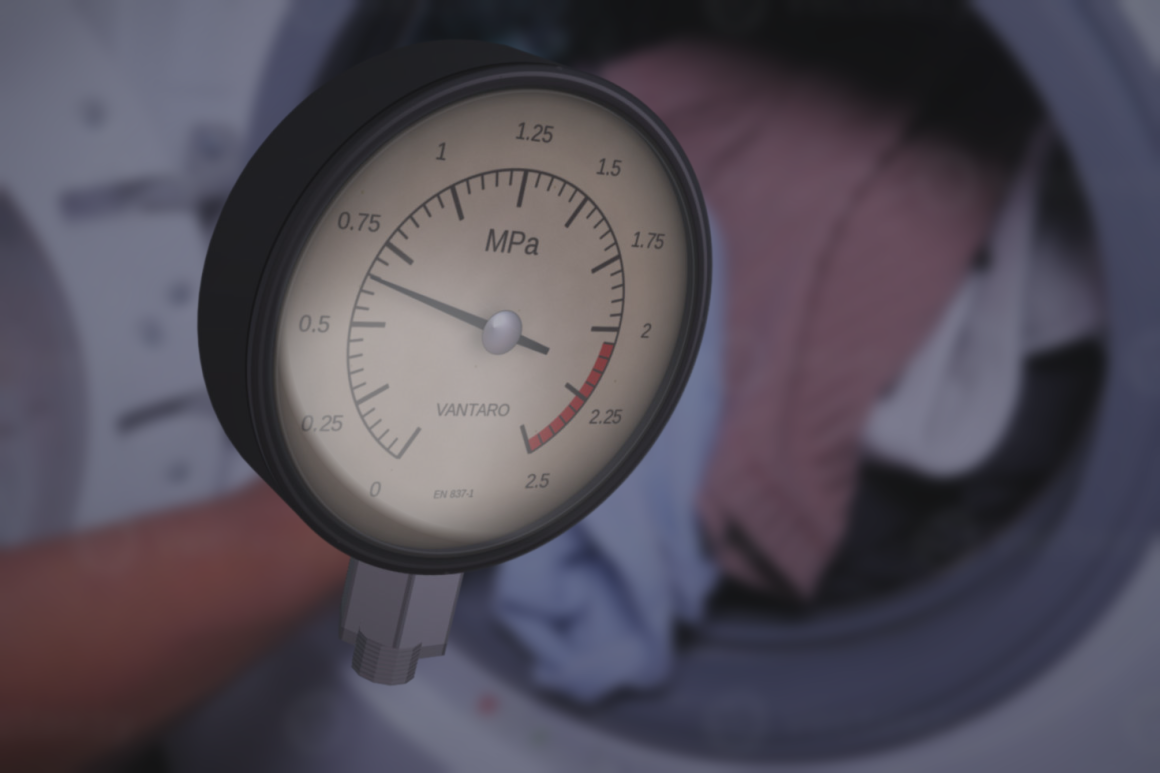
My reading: MPa 0.65
